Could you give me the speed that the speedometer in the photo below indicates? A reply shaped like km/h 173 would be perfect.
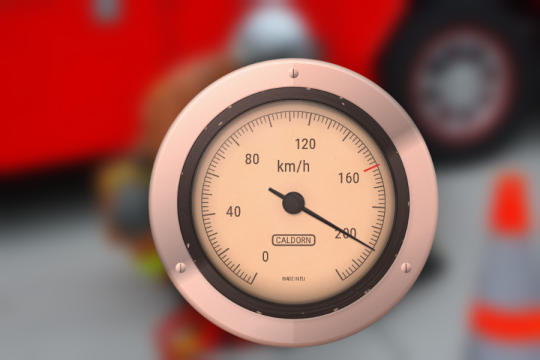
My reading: km/h 200
